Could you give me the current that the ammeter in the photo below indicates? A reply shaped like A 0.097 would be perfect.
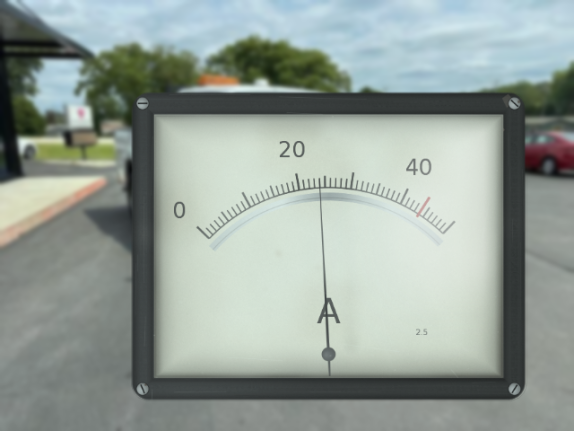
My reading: A 24
